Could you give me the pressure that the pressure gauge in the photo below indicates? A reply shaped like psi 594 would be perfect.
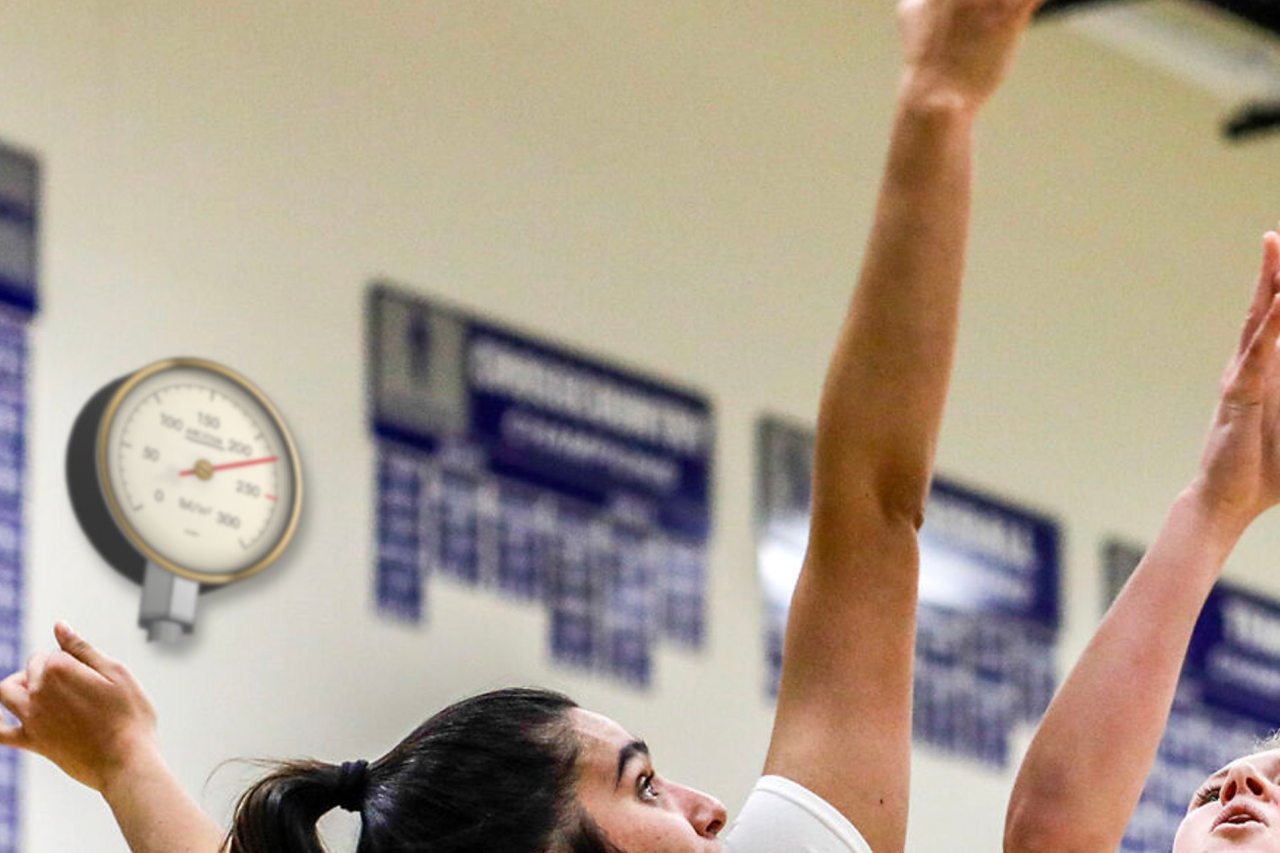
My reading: psi 220
